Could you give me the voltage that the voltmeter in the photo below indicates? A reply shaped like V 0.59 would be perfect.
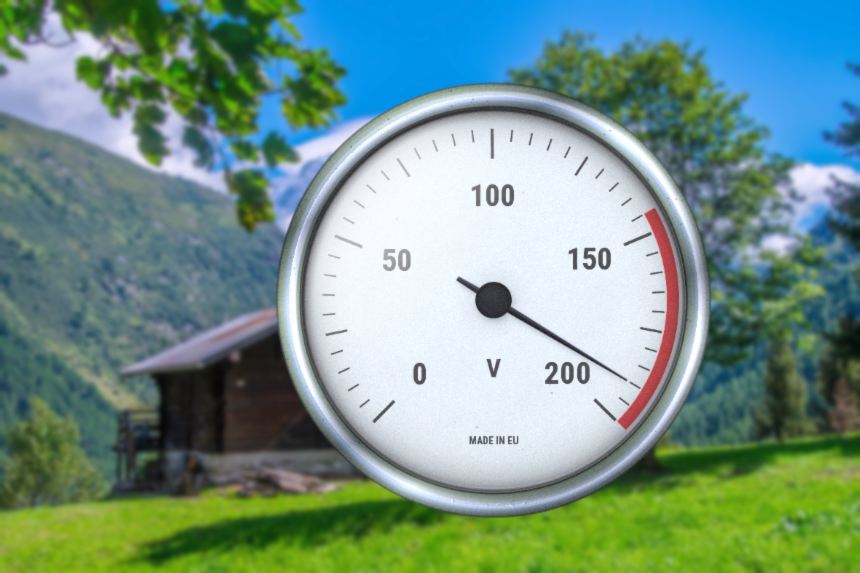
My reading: V 190
